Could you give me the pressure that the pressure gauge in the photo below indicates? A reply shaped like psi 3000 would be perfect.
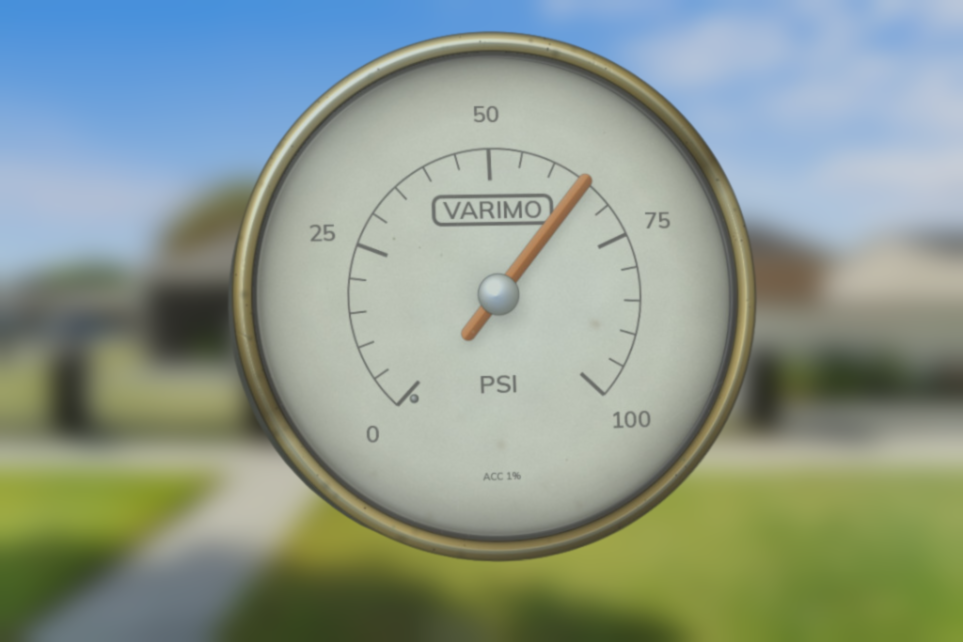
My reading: psi 65
